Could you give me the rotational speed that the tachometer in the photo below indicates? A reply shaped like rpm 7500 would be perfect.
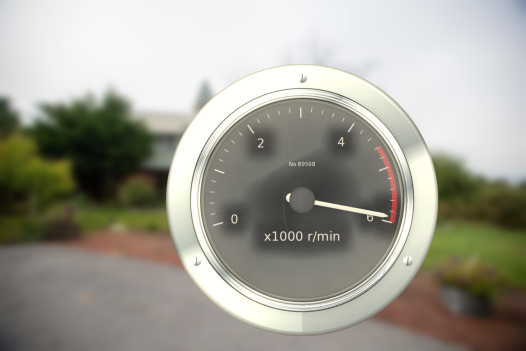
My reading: rpm 5900
